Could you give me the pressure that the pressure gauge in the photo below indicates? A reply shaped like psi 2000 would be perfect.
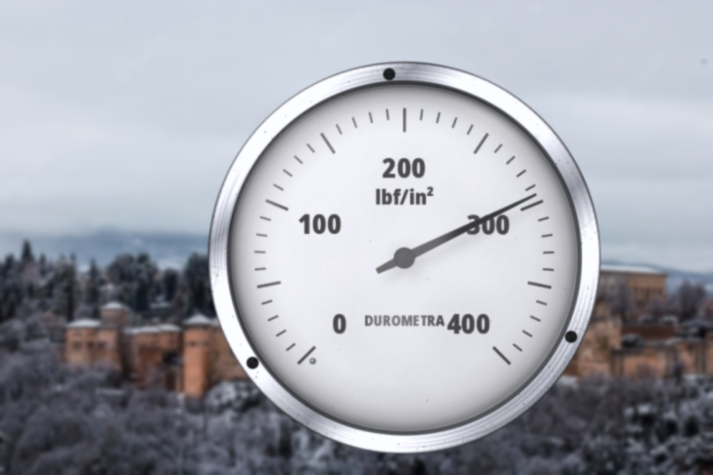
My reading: psi 295
